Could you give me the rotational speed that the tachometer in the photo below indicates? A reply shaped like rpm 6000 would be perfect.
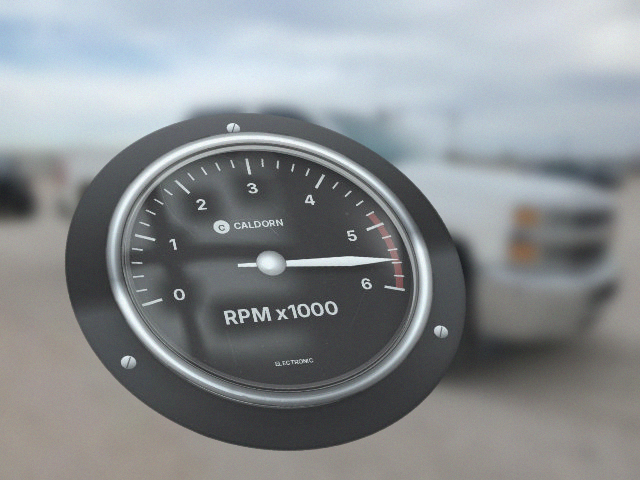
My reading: rpm 5600
